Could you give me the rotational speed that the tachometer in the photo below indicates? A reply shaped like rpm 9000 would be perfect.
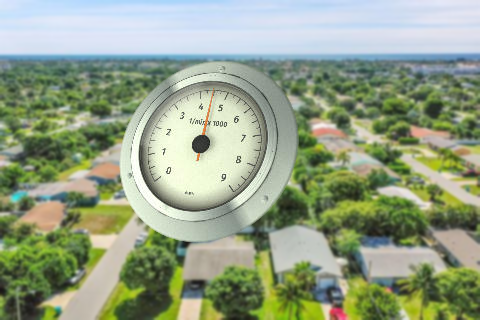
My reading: rpm 4500
